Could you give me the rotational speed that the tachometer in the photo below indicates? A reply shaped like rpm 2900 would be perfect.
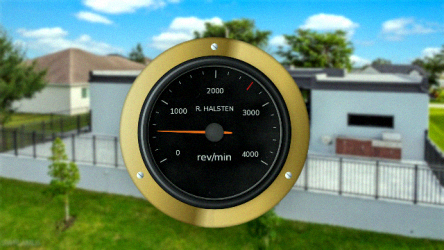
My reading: rpm 500
